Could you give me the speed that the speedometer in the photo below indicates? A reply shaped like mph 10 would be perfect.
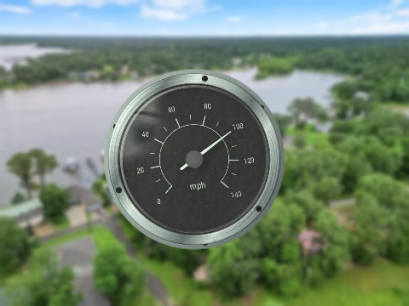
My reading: mph 100
